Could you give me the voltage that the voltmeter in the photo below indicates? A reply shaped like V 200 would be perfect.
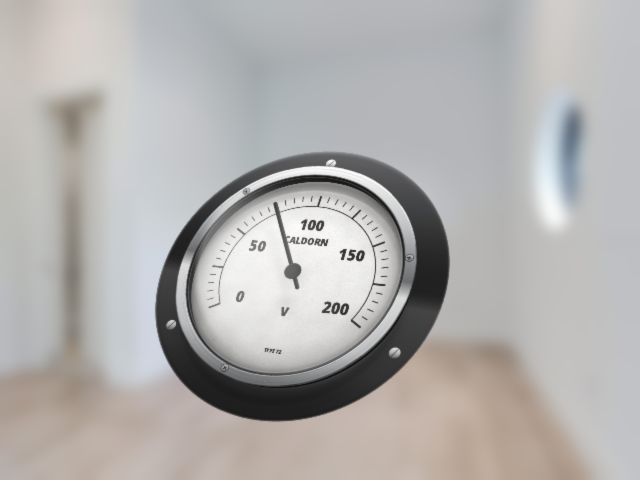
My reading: V 75
